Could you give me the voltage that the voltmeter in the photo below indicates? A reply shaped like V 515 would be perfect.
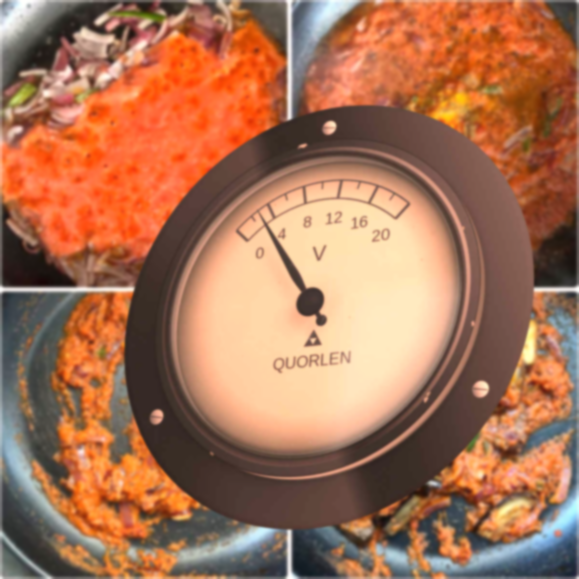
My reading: V 3
